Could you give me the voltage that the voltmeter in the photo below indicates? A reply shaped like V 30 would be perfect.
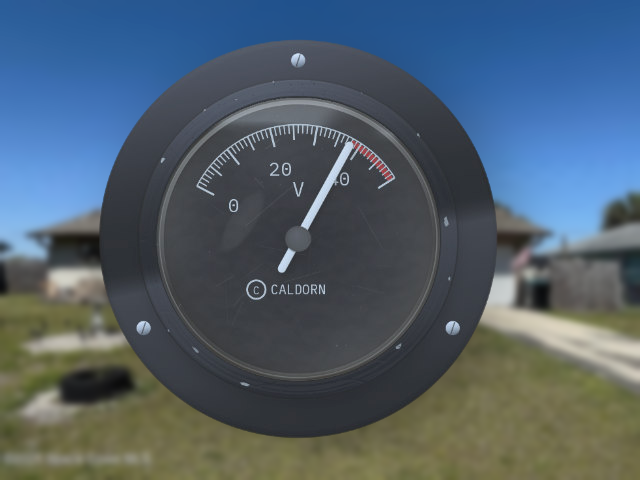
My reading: V 38
